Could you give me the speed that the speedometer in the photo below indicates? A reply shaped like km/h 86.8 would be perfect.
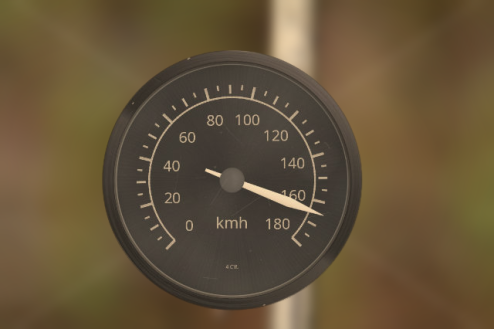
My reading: km/h 165
